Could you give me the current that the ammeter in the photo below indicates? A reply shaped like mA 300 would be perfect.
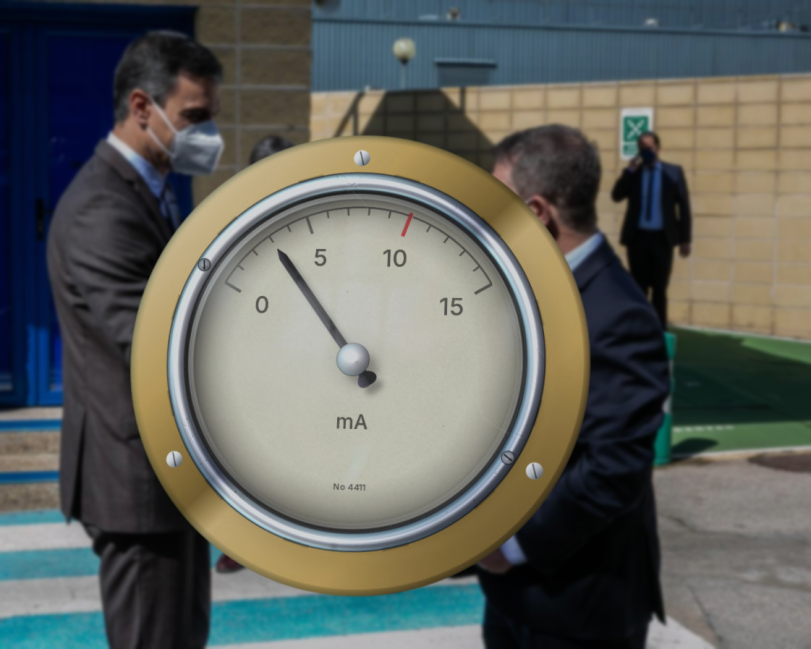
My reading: mA 3
